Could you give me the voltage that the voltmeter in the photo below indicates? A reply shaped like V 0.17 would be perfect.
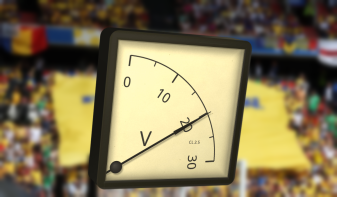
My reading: V 20
